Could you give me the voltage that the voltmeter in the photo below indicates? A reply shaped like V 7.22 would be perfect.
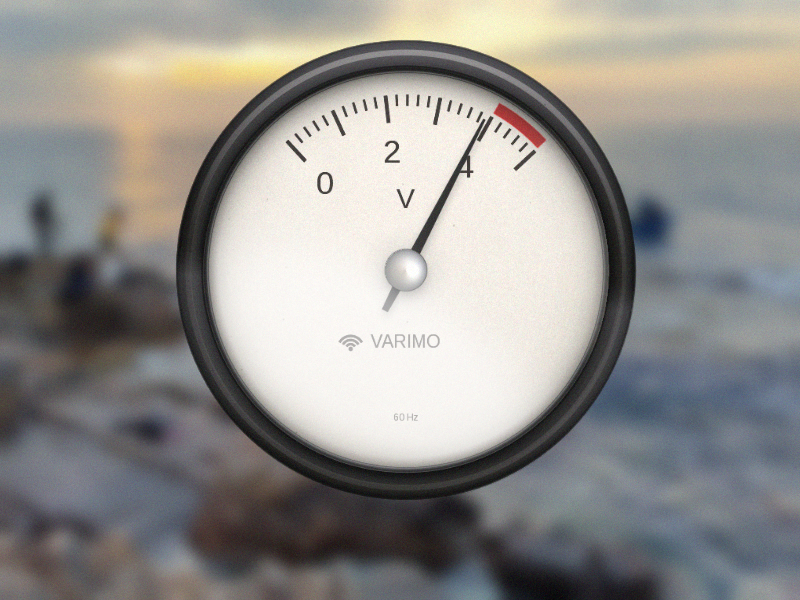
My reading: V 3.9
